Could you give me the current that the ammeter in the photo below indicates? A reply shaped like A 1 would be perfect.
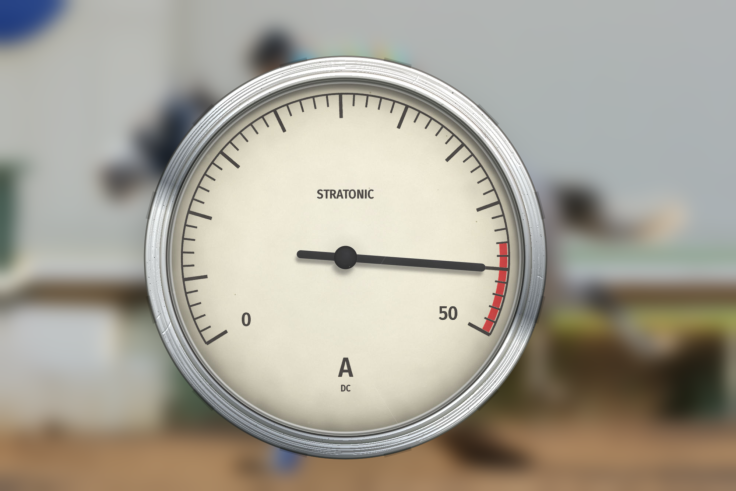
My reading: A 45
